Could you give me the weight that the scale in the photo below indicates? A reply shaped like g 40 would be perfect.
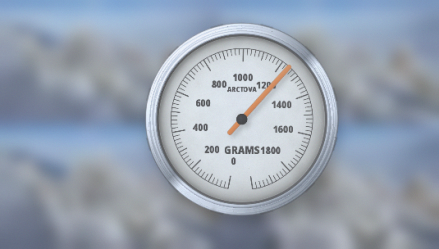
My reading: g 1240
